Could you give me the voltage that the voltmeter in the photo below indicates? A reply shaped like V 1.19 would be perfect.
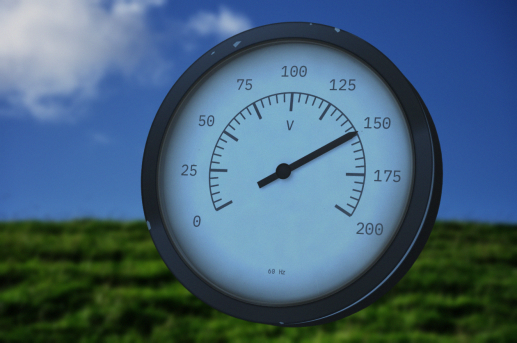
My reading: V 150
